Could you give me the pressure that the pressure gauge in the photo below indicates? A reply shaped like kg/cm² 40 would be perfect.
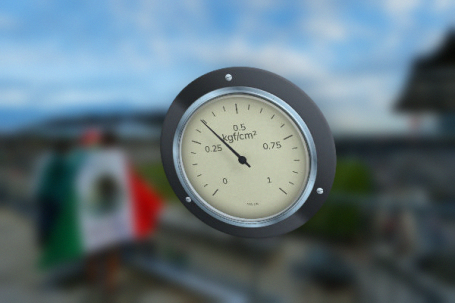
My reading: kg/cm² 0.35
